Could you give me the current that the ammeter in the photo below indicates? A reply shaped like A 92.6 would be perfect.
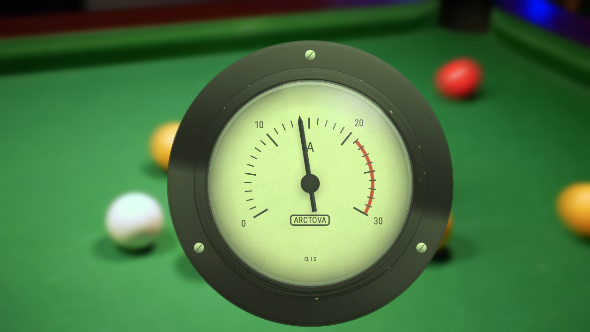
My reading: A 14
